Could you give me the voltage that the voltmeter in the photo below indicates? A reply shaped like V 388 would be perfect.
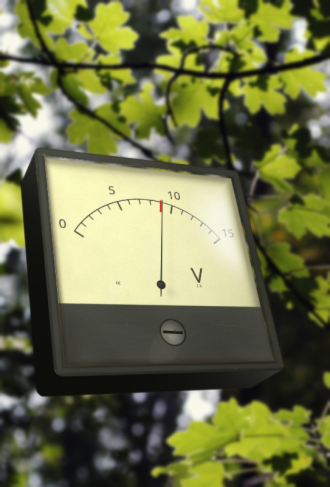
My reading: V 9
